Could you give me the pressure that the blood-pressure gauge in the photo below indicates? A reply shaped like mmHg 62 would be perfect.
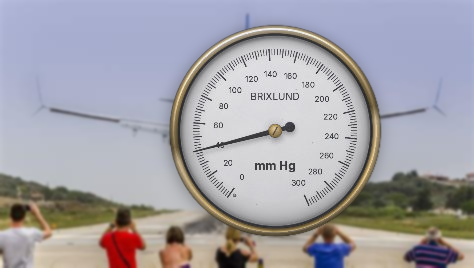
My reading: mmHg 40
